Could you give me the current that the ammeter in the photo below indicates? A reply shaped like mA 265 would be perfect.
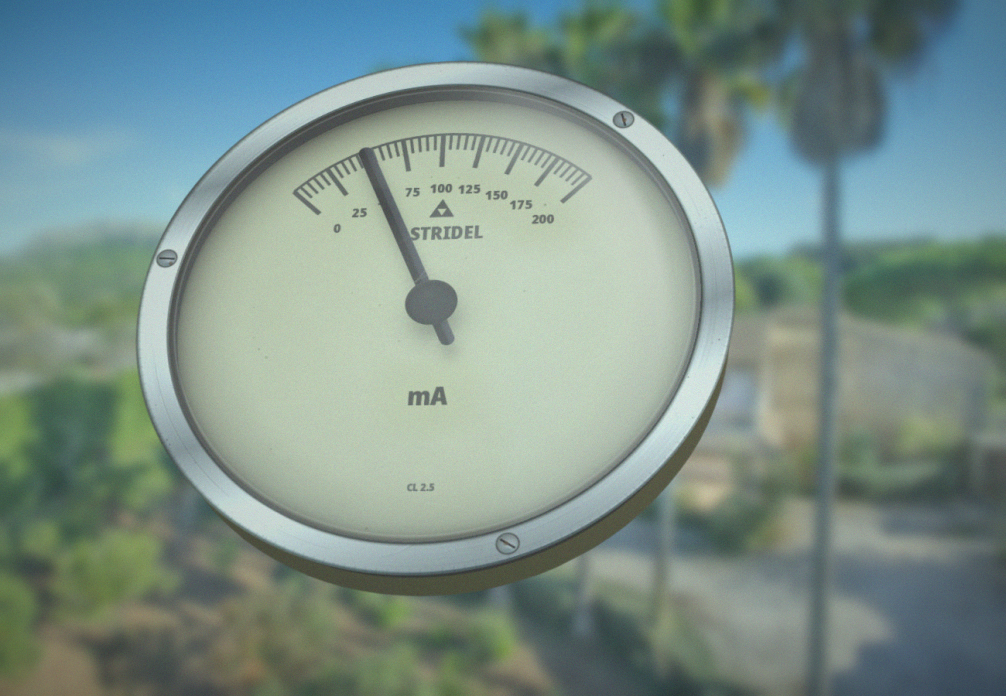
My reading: mA 50
